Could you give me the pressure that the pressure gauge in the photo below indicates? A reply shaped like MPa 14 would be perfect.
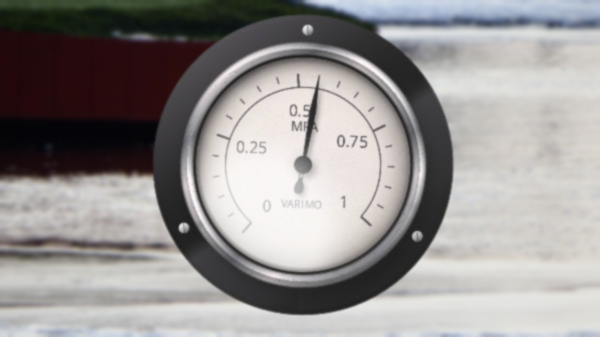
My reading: MPa 0.55
